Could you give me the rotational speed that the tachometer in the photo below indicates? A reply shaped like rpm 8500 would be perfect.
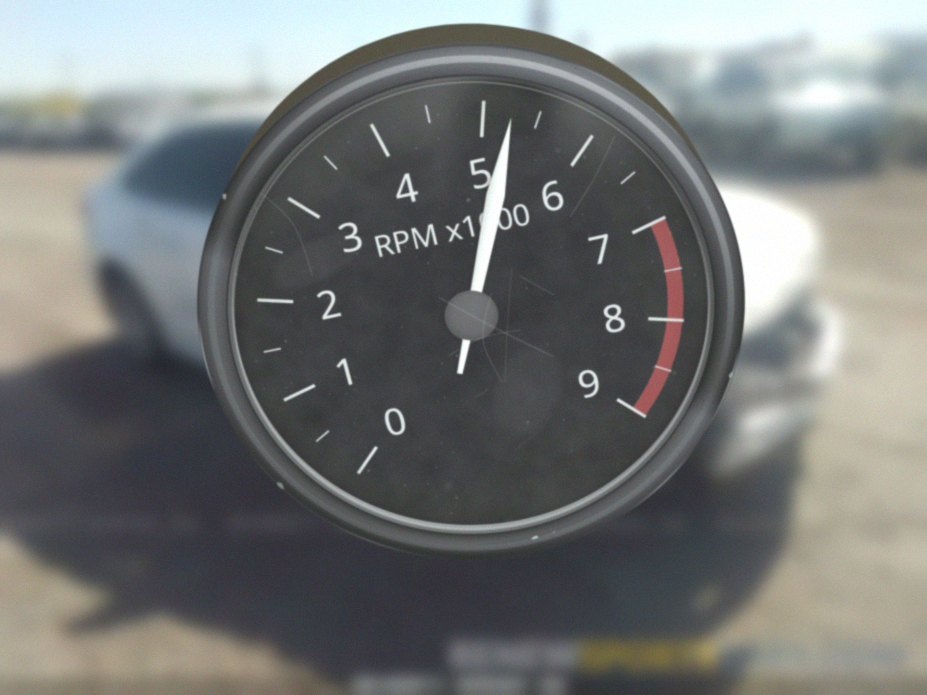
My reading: rpm 5250
